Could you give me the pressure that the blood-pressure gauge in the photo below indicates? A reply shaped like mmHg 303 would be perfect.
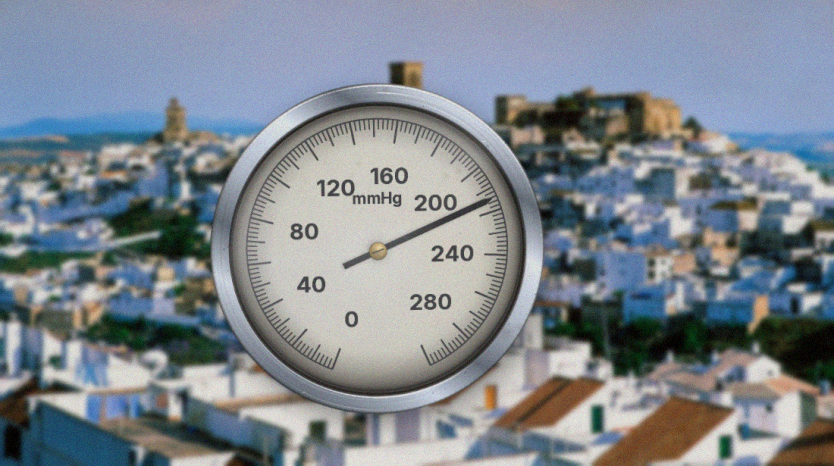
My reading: mmHg 214
